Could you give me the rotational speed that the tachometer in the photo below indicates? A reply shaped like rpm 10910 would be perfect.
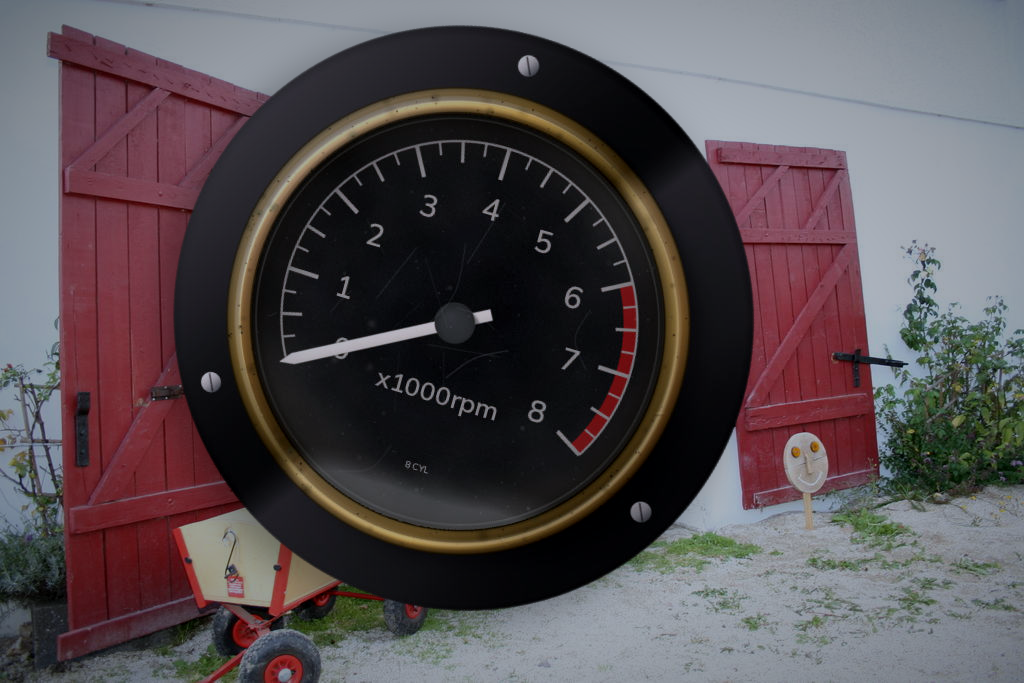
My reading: rpm 0
